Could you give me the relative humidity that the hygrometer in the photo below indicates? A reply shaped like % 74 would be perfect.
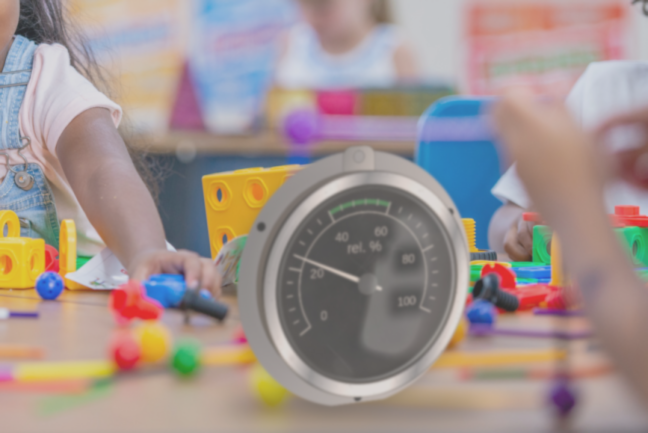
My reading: % 24
